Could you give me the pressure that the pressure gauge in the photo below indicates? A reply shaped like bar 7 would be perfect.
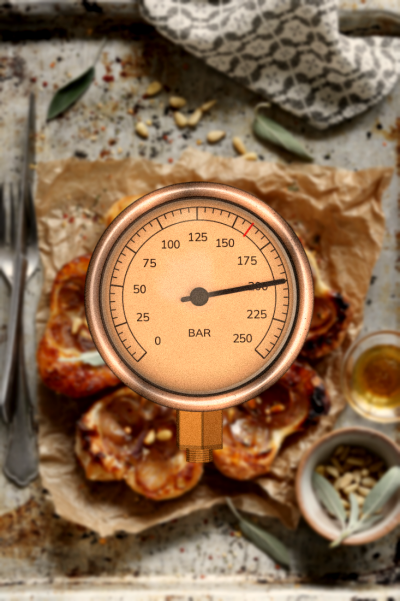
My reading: bar 200
